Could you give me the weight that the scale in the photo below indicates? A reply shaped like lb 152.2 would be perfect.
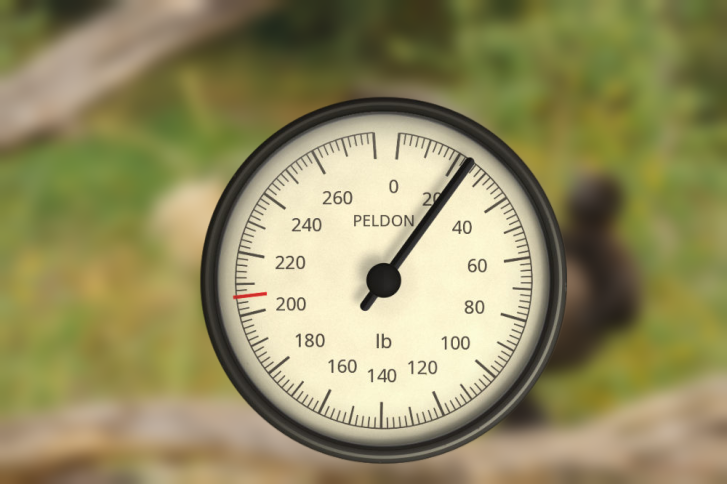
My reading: lb 24
